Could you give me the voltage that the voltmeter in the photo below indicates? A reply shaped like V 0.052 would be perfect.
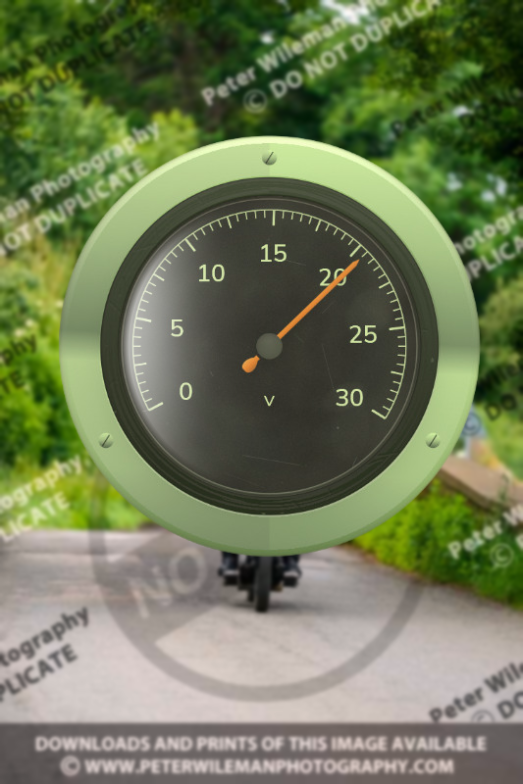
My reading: V 20.5
